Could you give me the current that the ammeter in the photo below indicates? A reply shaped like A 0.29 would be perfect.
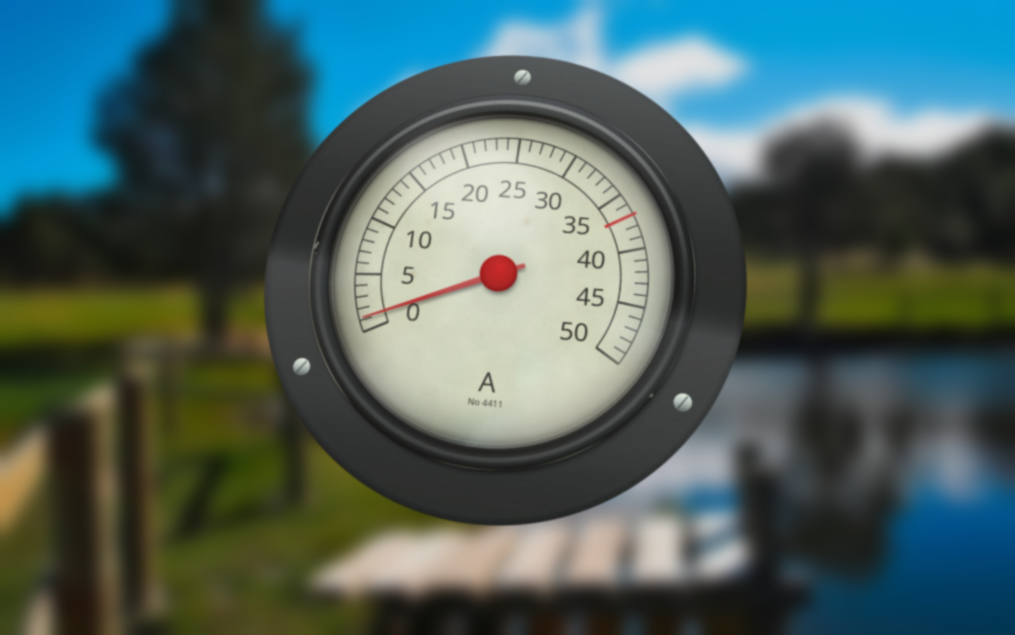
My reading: A 1
